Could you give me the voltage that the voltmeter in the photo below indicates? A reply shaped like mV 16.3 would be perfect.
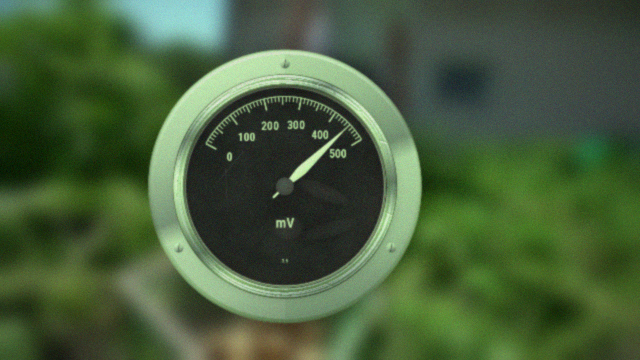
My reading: mV 450
